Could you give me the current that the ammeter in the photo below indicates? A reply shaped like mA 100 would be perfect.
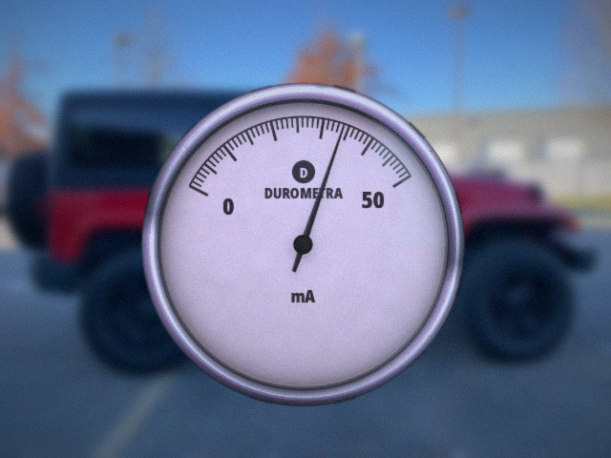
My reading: mA 34
